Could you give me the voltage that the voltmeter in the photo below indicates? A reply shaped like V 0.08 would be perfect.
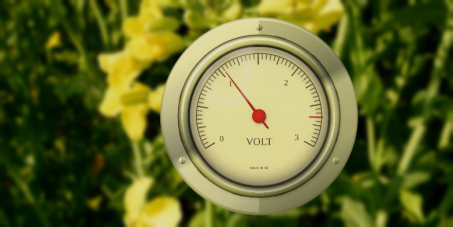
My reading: V 1.05
